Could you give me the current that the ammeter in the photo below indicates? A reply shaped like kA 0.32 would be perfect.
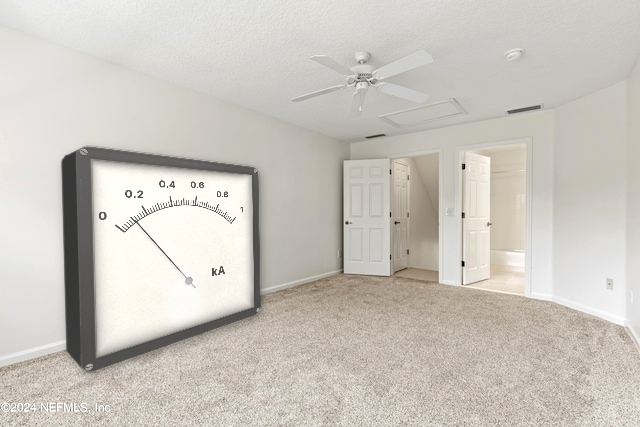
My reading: kA 0.1
